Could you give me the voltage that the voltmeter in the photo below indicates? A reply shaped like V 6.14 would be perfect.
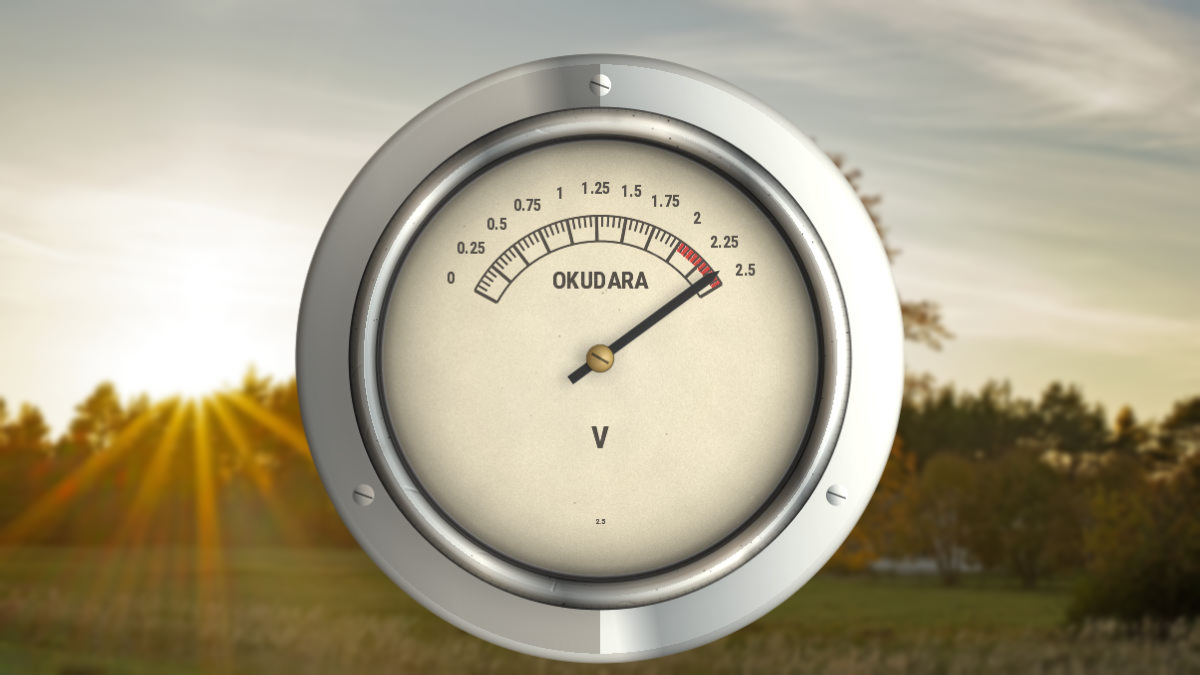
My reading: V 2.4
